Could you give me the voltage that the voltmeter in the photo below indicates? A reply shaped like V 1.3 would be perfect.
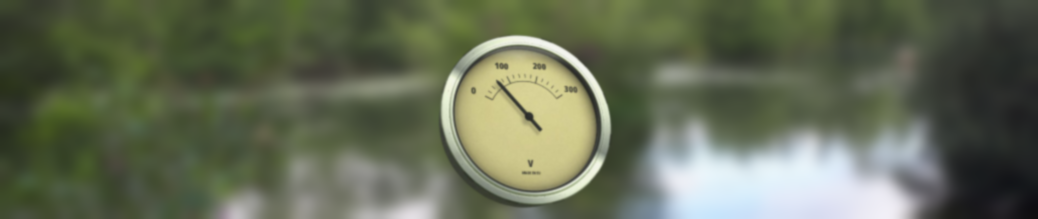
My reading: V 60
